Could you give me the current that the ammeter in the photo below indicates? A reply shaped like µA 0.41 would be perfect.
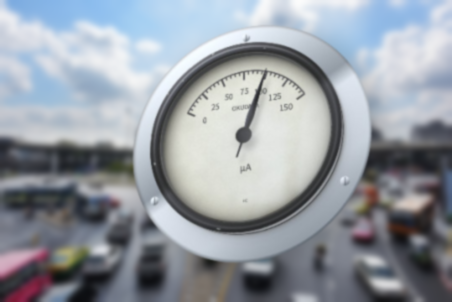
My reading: µA 100
